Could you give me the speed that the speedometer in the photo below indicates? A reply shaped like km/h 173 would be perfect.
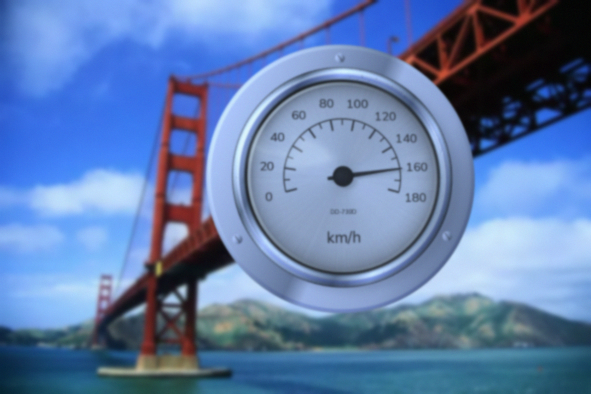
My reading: km/h 160
